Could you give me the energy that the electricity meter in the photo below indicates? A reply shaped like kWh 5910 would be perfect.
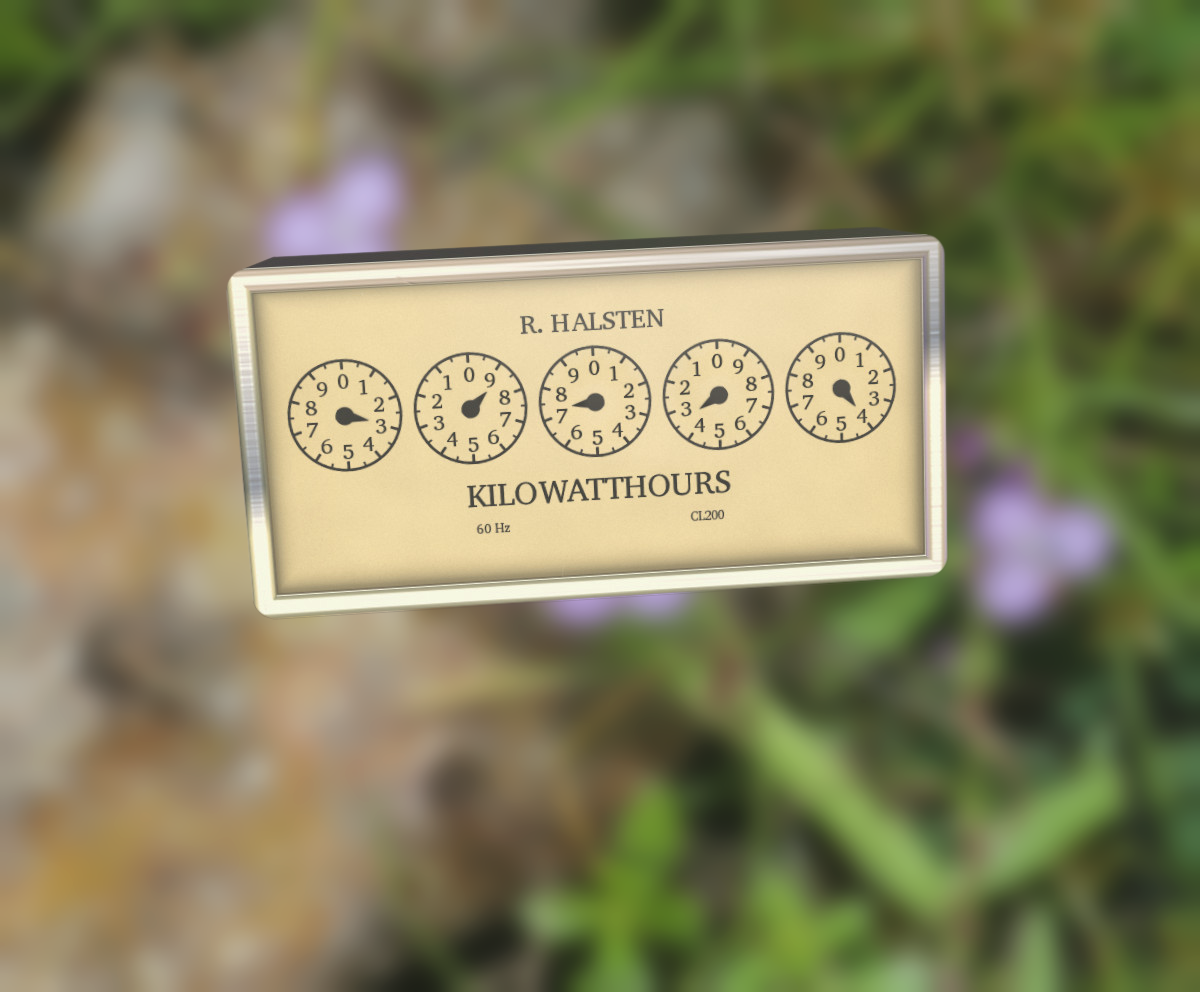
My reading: kWh 28734
